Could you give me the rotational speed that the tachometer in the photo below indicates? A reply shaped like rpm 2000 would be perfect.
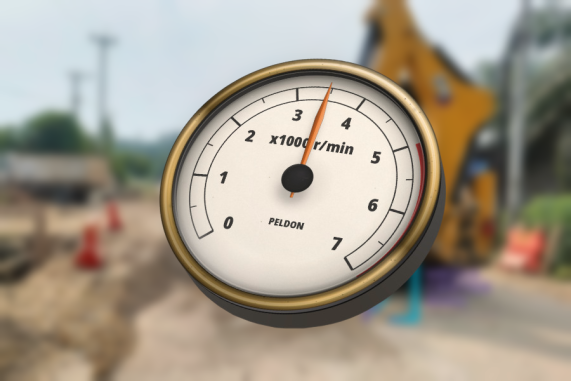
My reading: rpm 3500
